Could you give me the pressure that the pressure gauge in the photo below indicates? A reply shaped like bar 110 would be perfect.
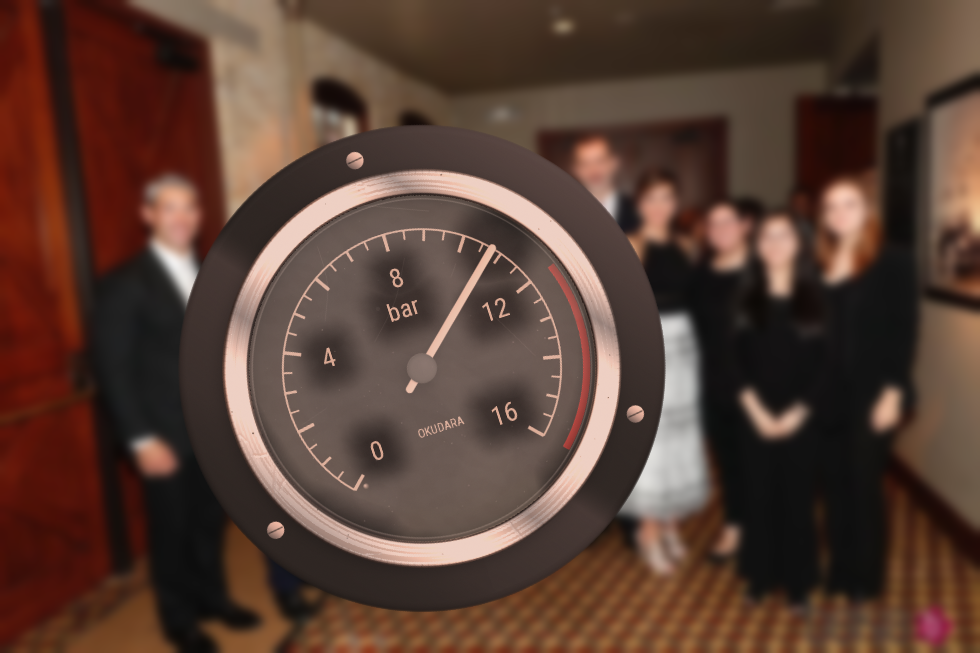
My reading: bar 10.75
